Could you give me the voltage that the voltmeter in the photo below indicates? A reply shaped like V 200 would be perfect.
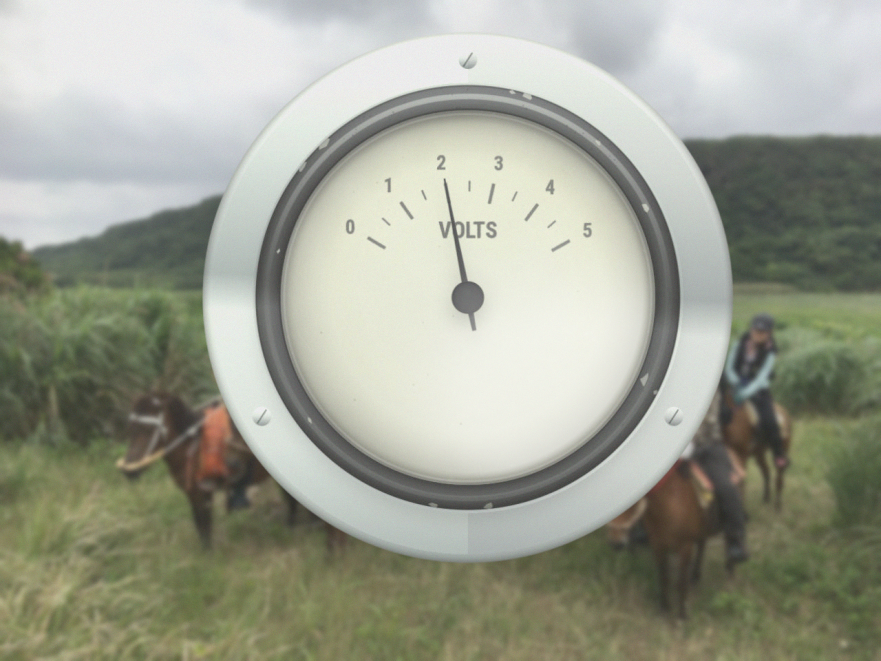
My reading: V 2
